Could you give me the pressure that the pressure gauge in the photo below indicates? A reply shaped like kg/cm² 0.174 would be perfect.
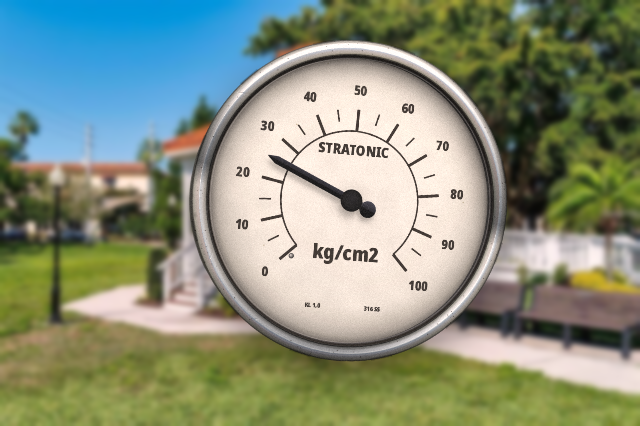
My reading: kg/cm² 25
